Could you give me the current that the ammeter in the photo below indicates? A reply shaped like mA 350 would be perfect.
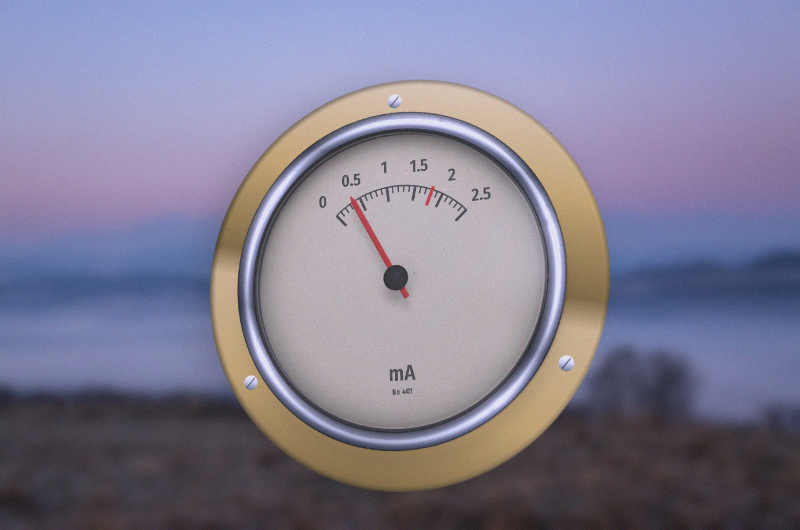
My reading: mA 0.4
